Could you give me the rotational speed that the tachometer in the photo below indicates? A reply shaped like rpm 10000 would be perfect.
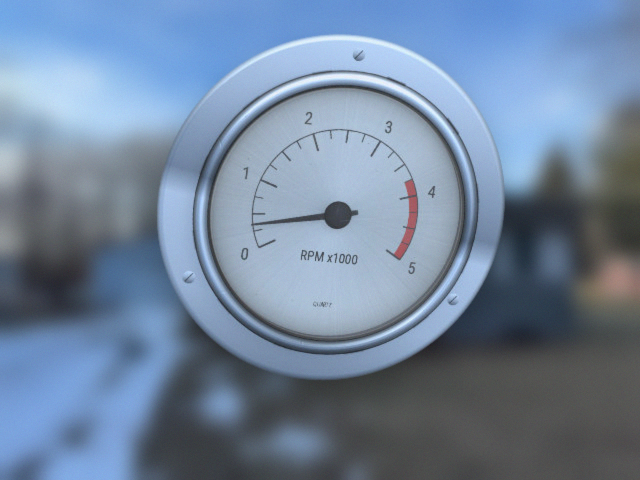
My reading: rpm 375
